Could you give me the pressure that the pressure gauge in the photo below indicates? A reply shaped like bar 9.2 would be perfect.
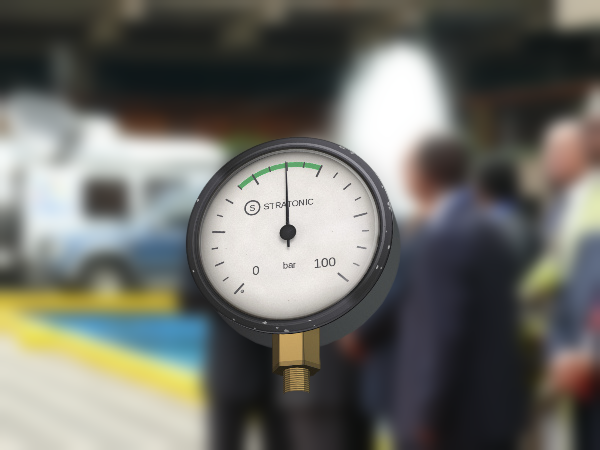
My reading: bar 50
